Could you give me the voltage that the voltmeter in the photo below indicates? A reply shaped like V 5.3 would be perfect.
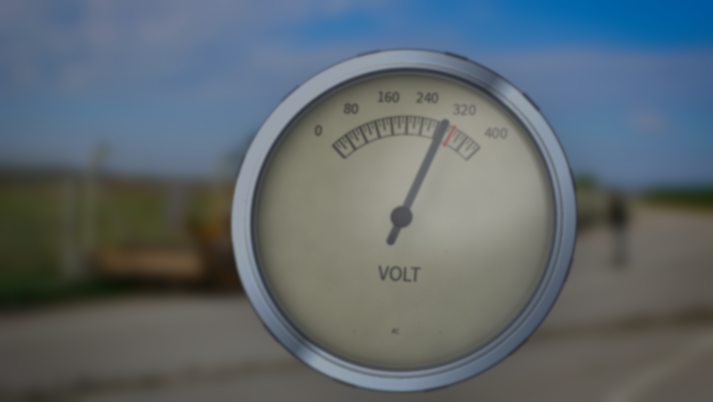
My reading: V 300
